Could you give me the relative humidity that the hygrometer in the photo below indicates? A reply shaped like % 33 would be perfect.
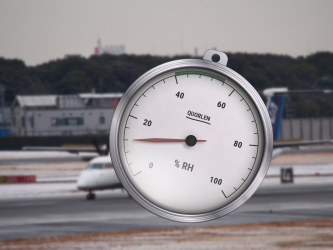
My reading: % 12
